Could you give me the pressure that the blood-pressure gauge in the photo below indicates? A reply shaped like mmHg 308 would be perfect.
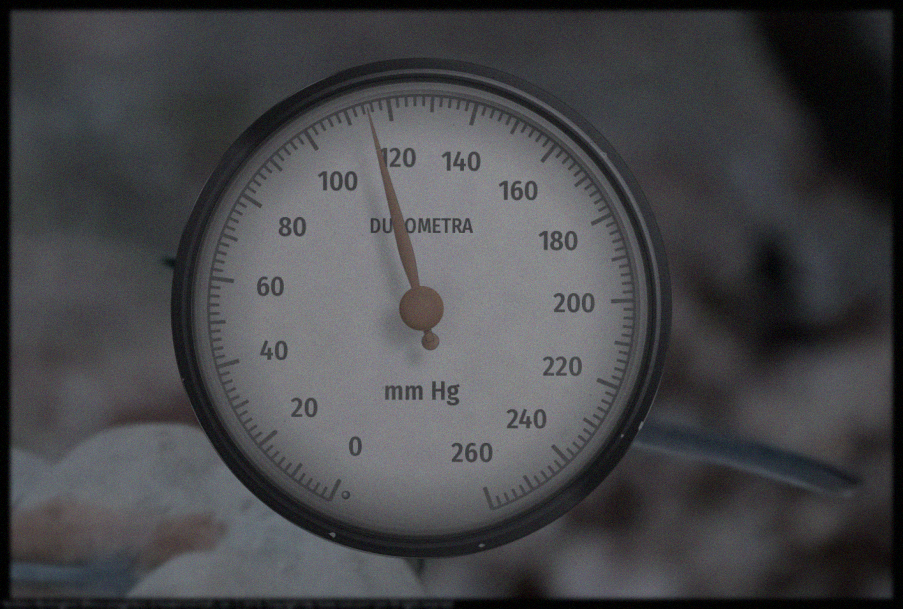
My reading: mmHg 115
